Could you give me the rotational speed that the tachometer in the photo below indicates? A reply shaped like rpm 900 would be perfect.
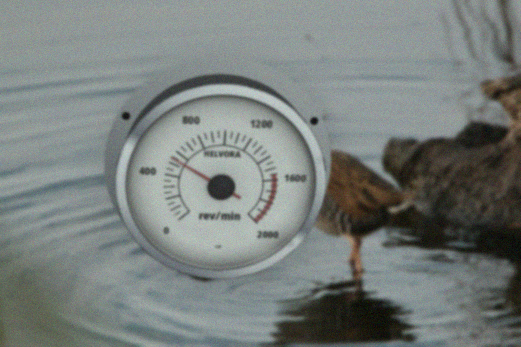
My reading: rpm 550
